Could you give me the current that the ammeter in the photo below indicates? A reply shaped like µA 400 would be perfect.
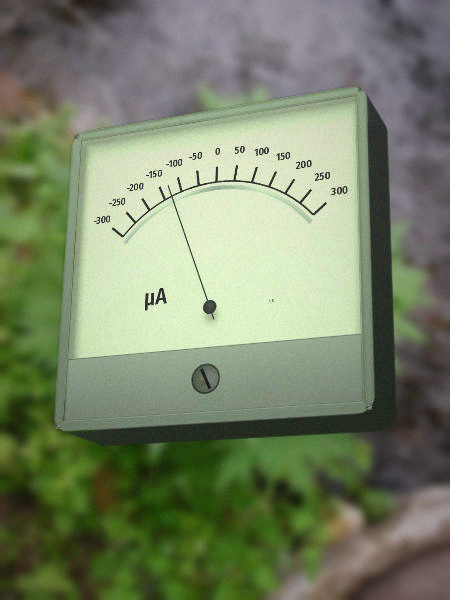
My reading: µA -125
